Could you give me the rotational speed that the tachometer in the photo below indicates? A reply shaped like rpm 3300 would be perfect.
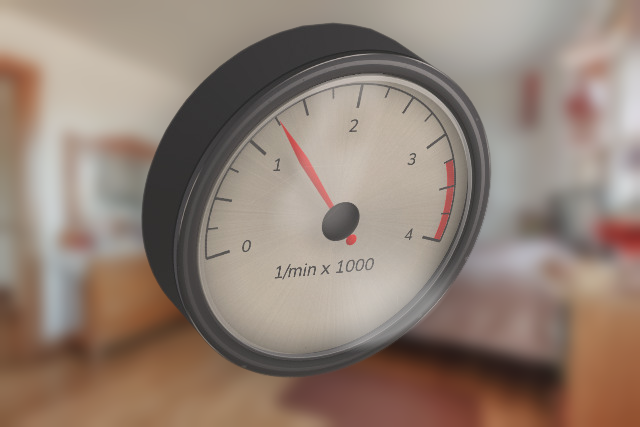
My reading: rpm 1250
